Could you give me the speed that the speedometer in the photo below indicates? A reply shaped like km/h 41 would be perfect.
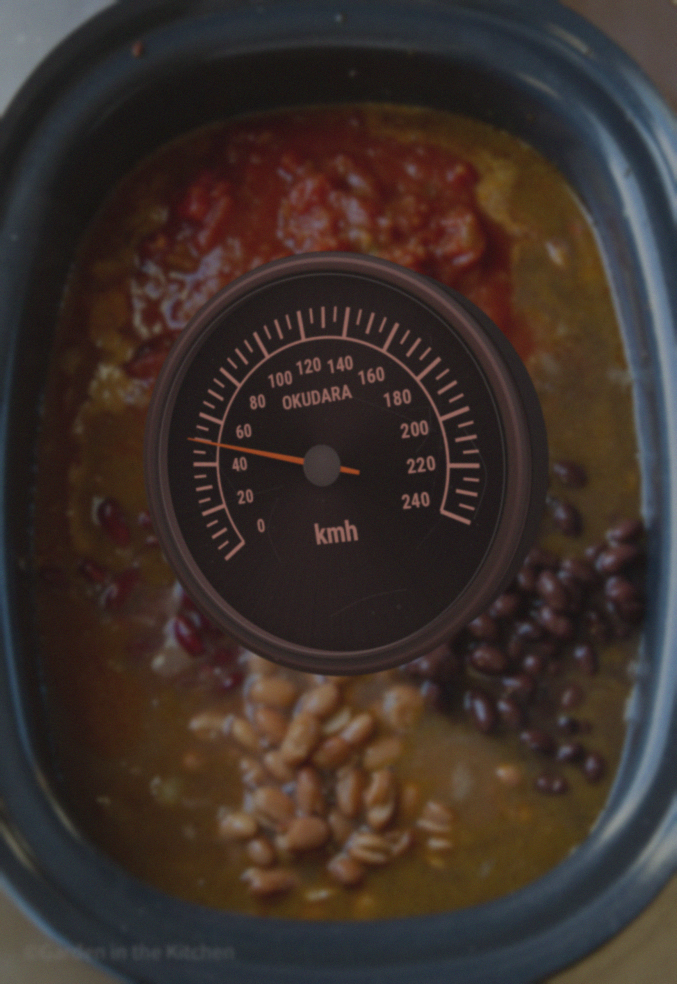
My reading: km/h 50
